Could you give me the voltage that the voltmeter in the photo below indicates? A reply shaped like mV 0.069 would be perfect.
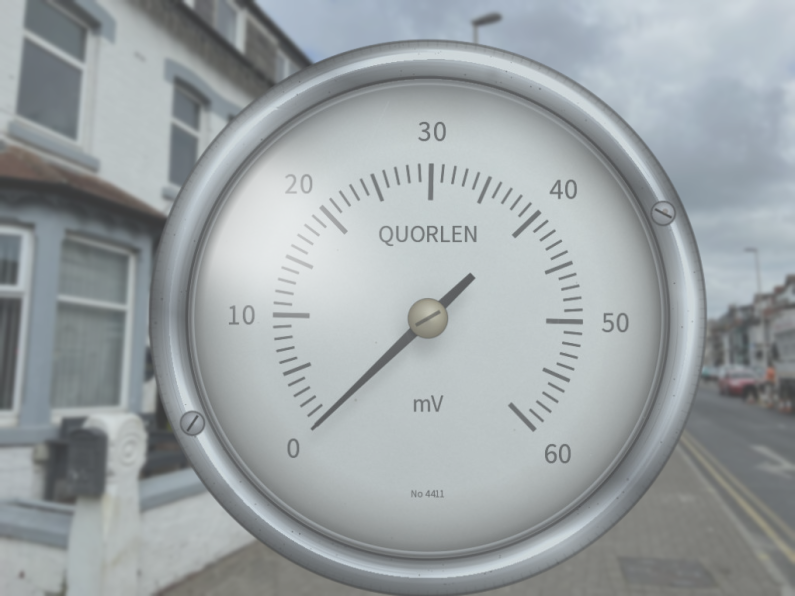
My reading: mV 0
